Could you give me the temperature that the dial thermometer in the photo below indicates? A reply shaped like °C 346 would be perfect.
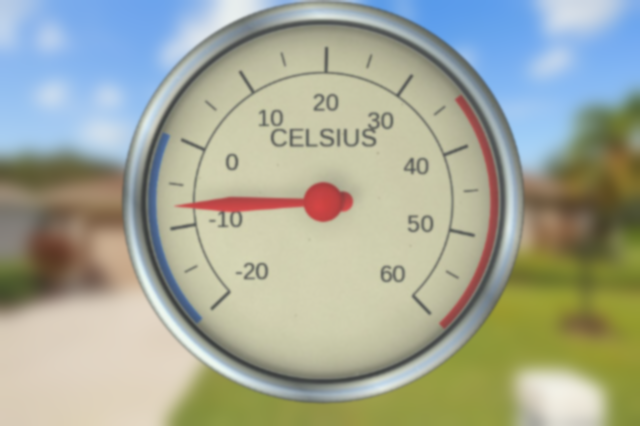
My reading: °C -7.5
